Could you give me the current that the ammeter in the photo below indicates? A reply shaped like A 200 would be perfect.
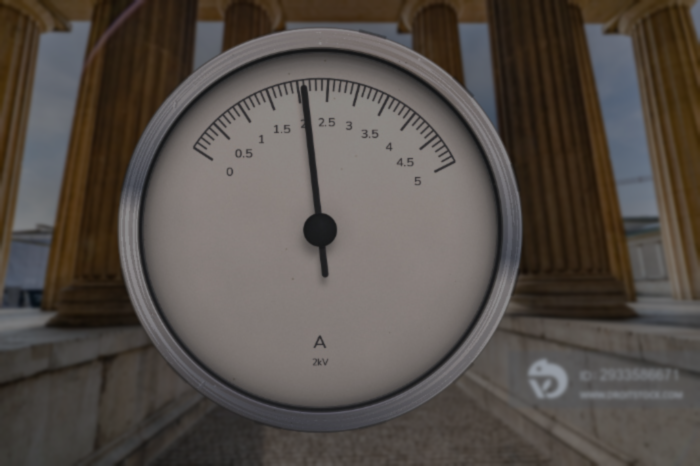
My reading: A 2.1
